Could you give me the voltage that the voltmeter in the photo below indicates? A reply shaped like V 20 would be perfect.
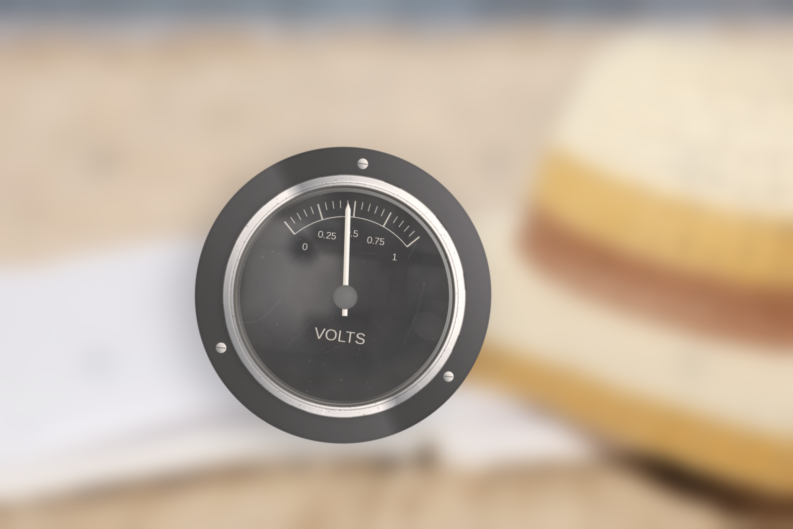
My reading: V 0.45
